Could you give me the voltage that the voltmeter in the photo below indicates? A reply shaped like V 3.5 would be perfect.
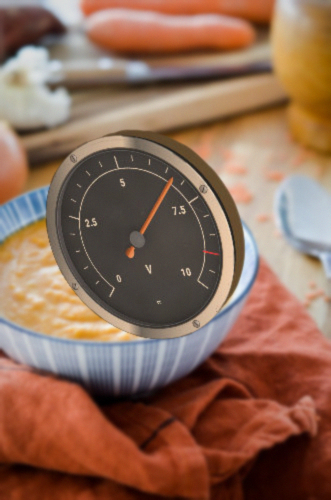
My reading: V 6.75
